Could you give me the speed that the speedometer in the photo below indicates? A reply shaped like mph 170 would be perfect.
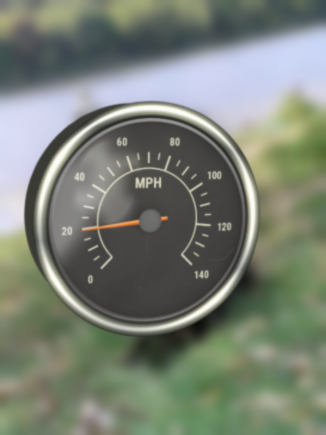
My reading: mph 20
